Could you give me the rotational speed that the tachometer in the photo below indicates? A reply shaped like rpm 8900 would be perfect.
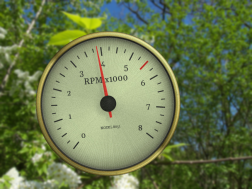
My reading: rpm 3875
